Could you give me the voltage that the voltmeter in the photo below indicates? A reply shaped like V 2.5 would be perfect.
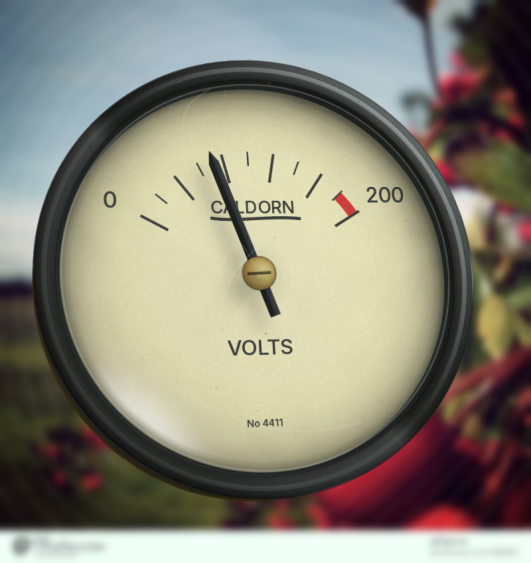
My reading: V 70
